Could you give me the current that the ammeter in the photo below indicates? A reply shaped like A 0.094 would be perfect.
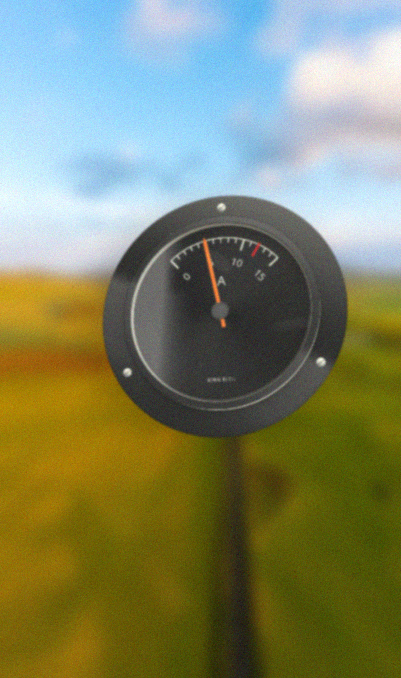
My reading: A 5
